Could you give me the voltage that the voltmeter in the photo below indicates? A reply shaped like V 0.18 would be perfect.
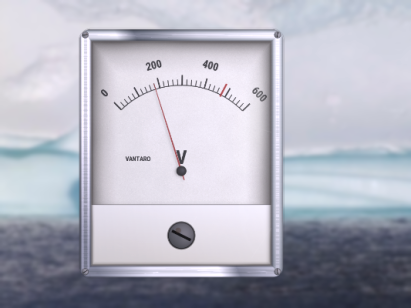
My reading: V 180
